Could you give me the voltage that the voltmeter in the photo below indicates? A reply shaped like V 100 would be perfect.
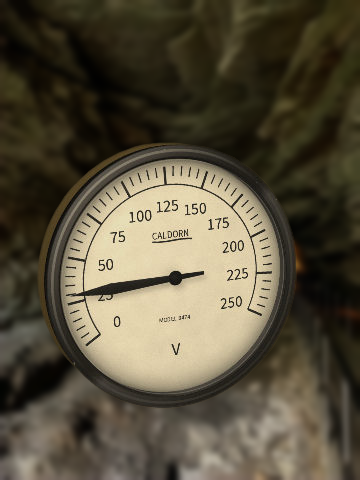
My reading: V 30
